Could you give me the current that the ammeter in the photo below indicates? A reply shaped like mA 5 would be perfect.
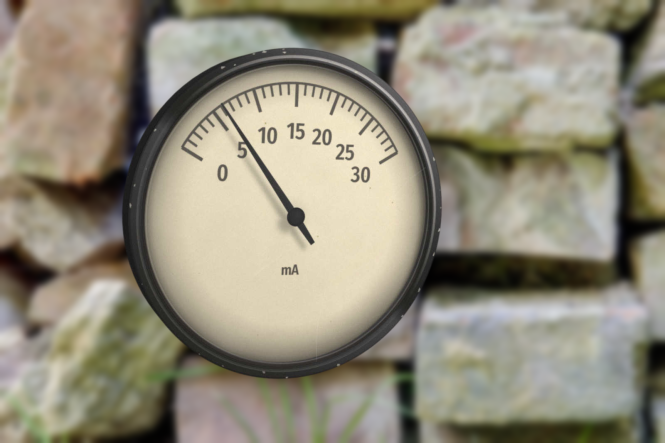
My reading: mA 6
